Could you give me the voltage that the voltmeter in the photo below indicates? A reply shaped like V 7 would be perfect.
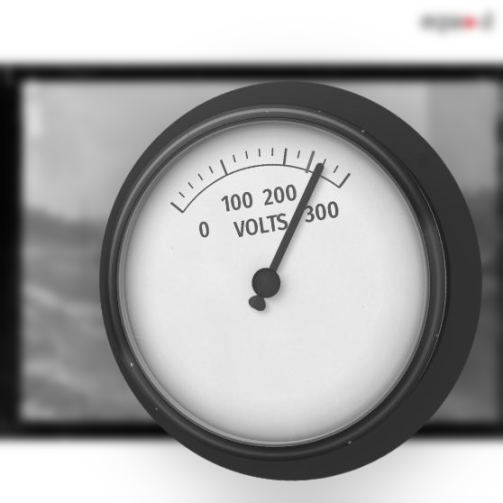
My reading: V 260
